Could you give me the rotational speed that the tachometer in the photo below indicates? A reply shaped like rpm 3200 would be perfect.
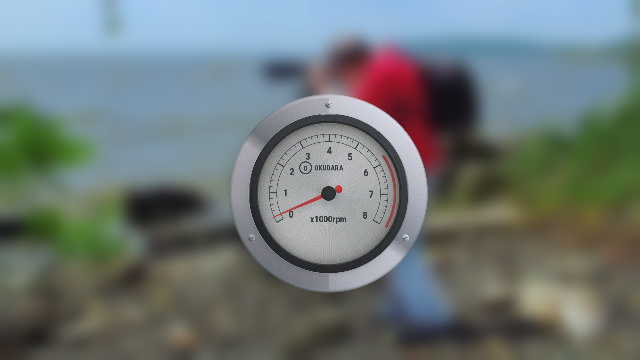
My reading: rpm 200
